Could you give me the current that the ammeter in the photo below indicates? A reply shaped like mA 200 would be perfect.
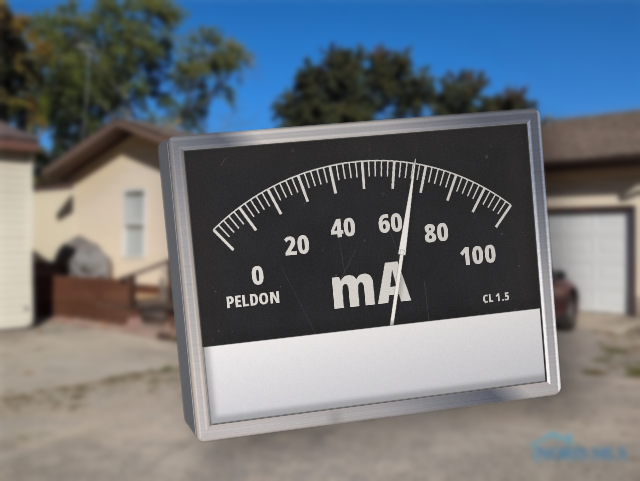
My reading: mA 66
